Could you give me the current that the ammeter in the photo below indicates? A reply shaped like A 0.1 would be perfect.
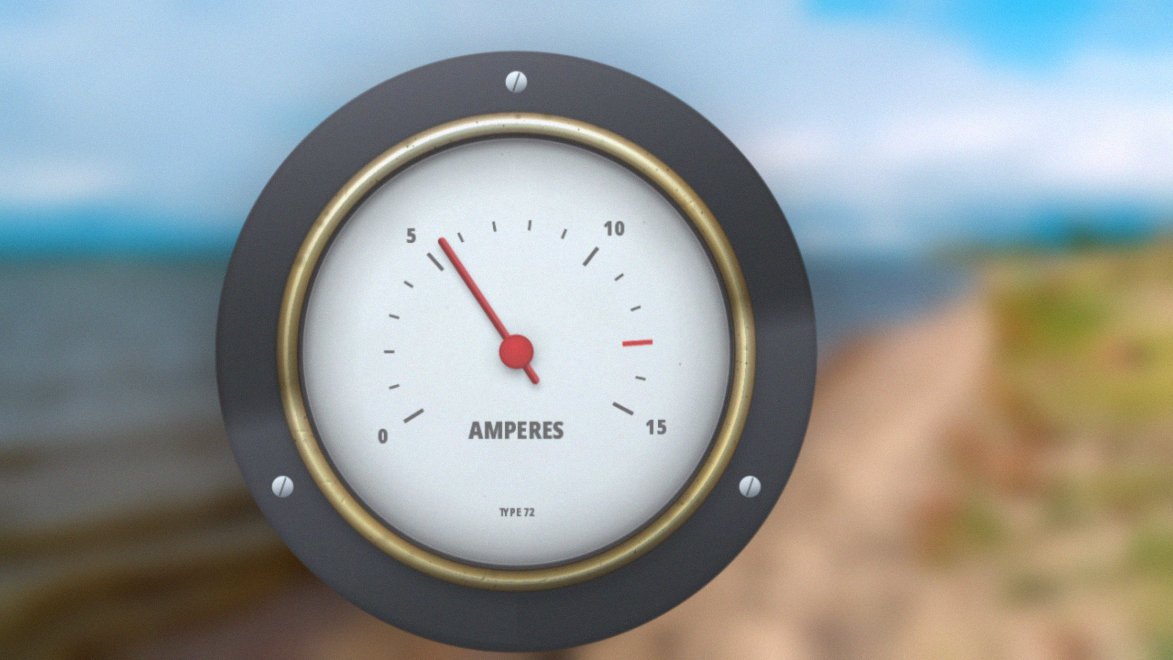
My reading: A 5.5
